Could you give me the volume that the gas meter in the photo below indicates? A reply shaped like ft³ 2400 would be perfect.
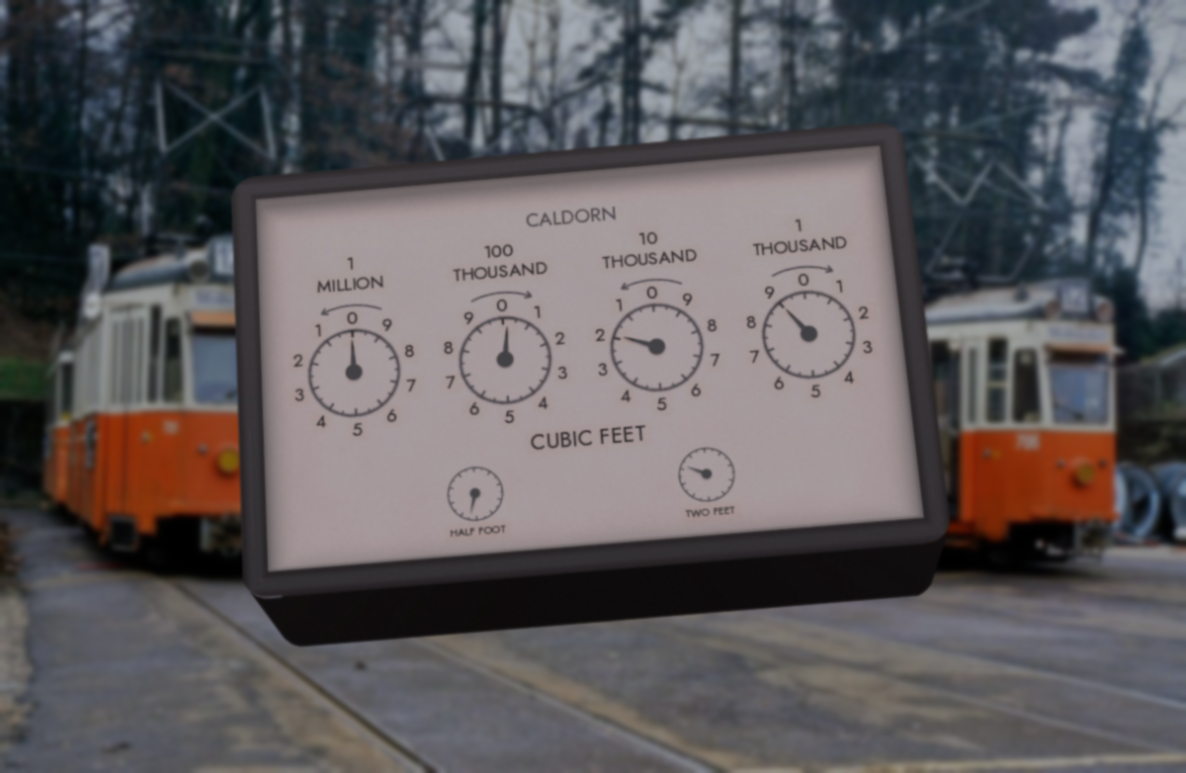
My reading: ft³ 1900
